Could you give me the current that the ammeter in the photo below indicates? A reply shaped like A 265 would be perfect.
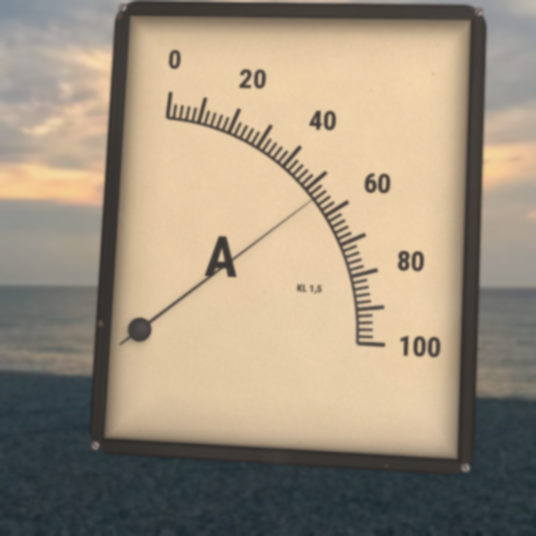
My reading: A 54
